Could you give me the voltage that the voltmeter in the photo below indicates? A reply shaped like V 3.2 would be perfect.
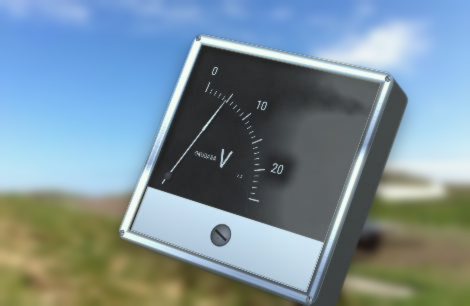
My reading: V 5
